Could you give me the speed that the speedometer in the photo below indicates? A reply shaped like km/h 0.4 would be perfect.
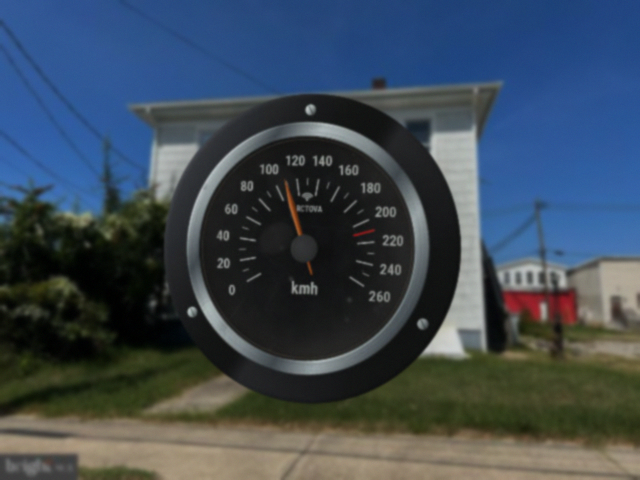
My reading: km/h 110
